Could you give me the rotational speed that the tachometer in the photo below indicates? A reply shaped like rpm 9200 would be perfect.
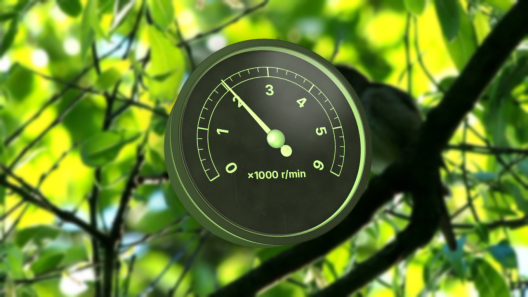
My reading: rpm 2000
